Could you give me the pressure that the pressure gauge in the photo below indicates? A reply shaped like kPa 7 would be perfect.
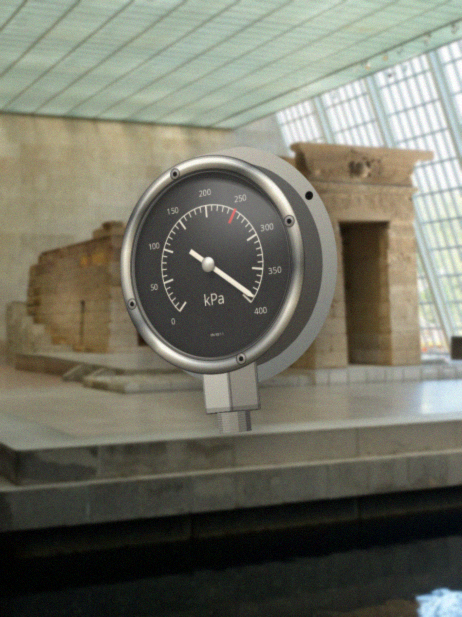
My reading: kPa 390
